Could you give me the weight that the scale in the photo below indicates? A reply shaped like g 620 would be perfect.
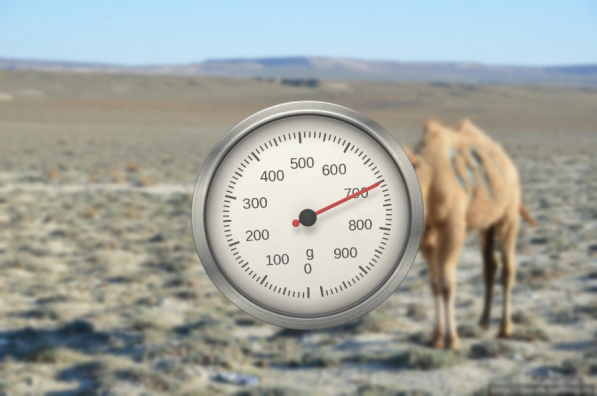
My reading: g 700
